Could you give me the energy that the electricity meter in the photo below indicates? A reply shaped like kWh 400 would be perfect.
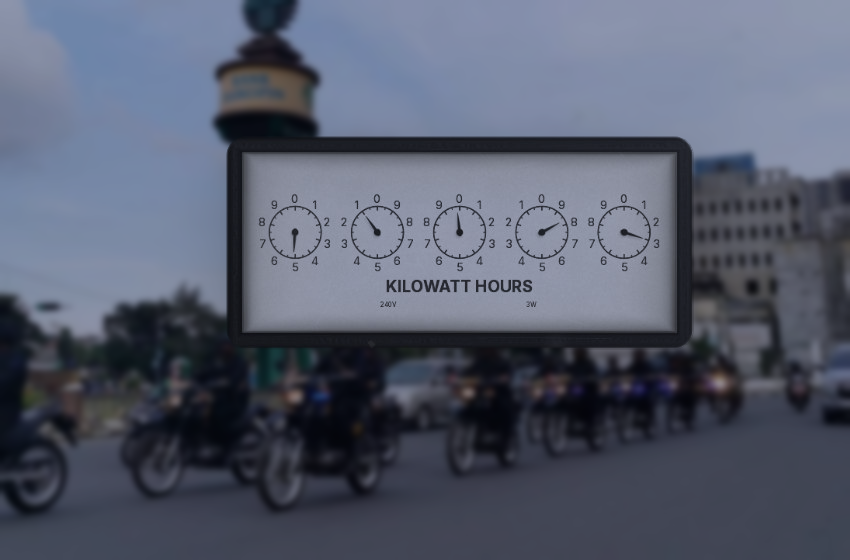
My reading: kWh 50983
